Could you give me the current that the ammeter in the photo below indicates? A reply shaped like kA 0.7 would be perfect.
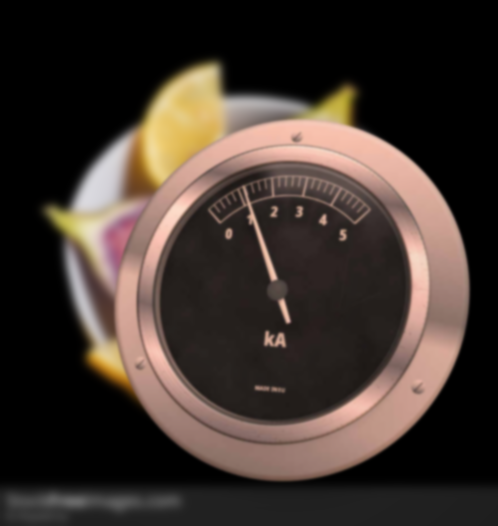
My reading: kA 1.2
